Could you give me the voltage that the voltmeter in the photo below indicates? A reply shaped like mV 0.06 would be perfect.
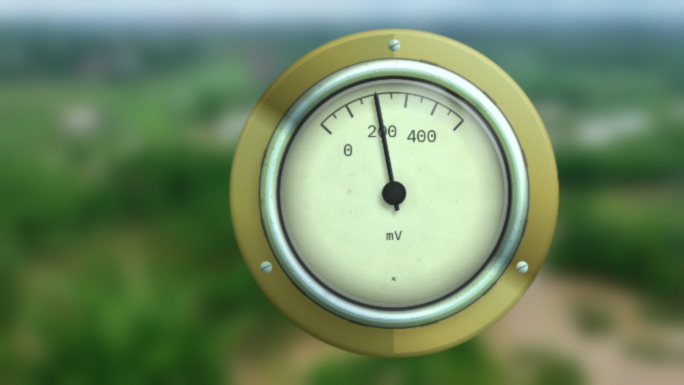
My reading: mV 200
